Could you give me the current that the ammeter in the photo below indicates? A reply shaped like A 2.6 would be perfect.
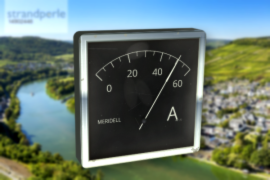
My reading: A 50
